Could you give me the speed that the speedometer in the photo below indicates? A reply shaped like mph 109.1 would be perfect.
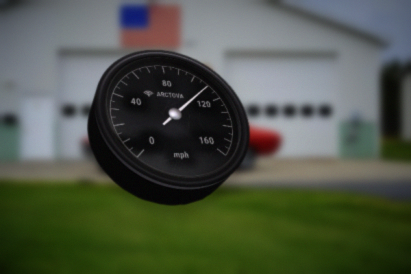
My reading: mph 110
